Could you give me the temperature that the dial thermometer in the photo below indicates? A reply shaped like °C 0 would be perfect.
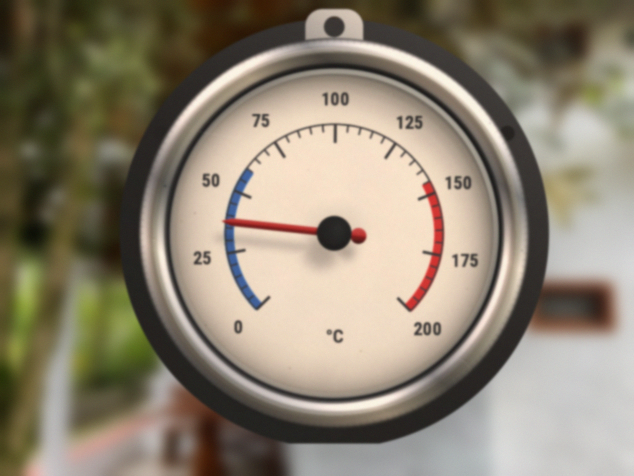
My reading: °C 37.5
